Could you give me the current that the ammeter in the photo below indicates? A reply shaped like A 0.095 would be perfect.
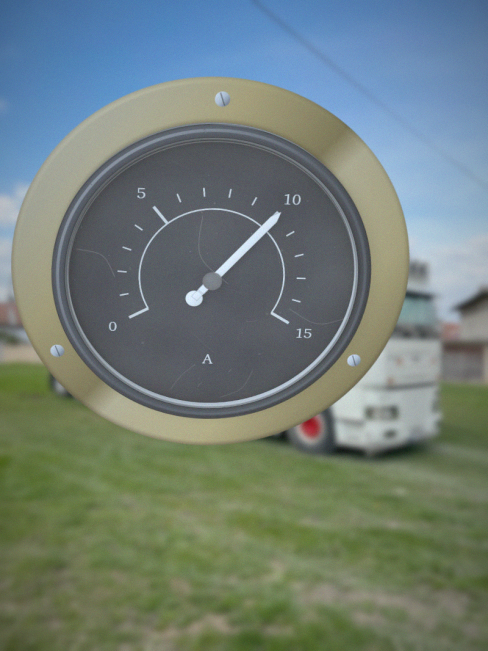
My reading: A 10
